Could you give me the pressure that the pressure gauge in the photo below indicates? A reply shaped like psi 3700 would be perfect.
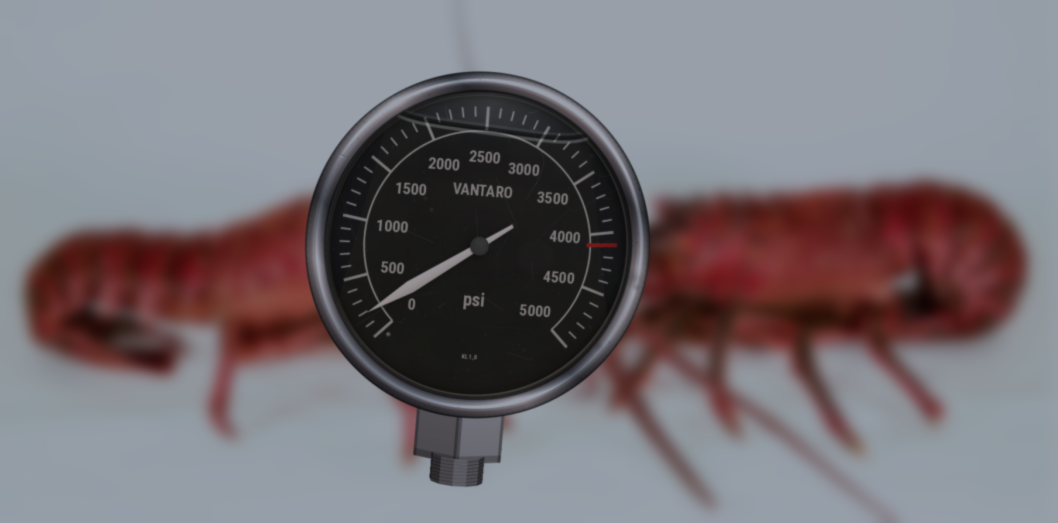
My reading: psi 200
